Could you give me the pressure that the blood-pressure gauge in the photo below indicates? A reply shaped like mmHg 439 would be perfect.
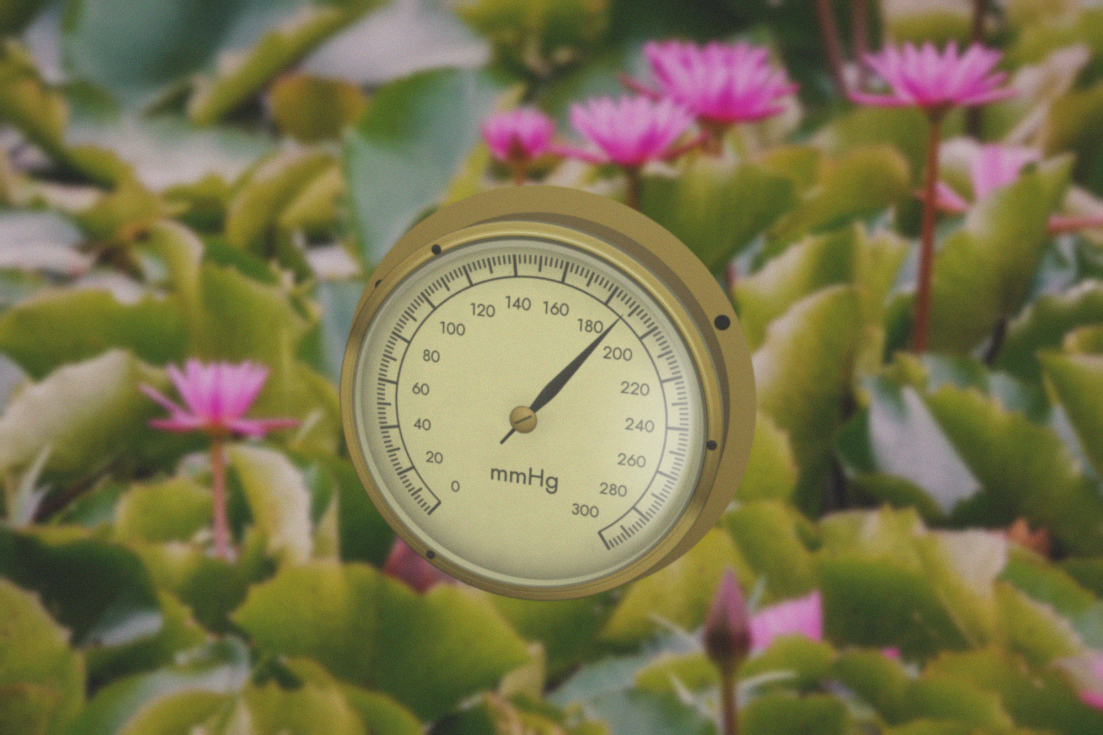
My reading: mmHg 188
